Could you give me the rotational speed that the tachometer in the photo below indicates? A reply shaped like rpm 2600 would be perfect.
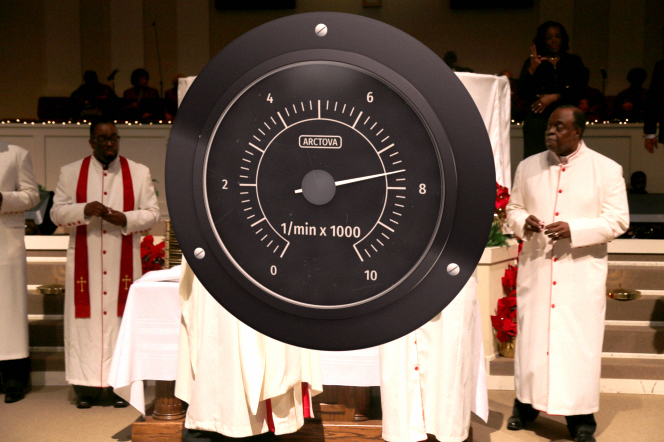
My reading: rpm 7600
